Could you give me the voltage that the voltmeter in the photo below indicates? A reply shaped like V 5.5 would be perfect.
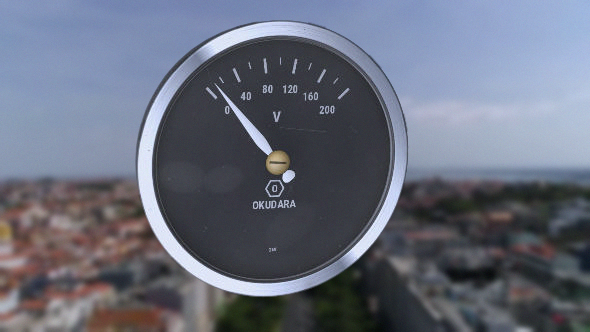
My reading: V 10
